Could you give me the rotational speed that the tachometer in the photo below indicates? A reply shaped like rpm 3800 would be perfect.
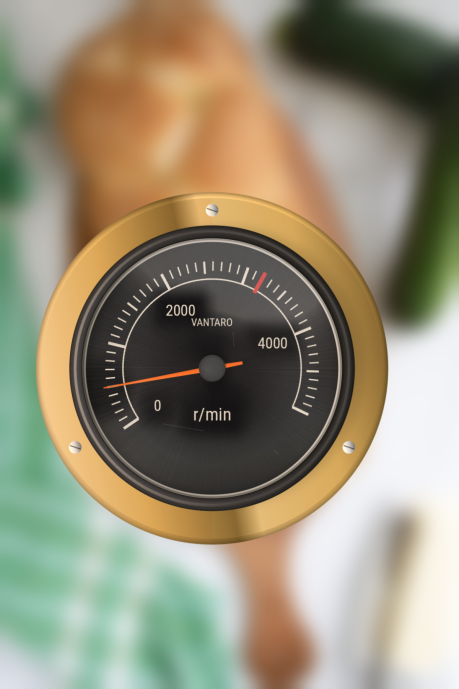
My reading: rpm 500
